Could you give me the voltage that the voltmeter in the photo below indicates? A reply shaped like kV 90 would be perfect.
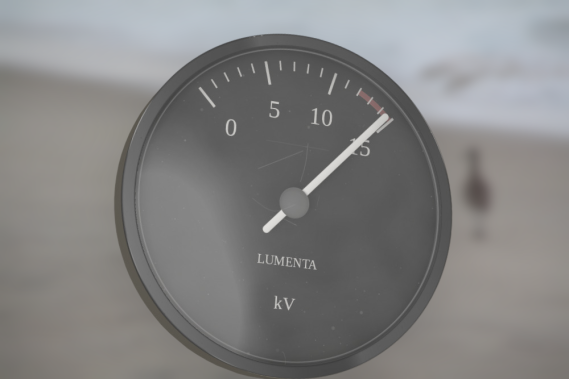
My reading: kV 14.5
